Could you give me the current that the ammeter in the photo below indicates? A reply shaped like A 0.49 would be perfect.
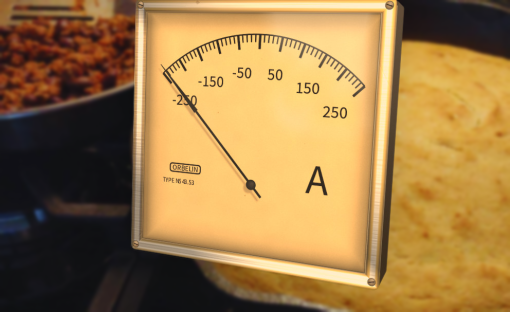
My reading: A -240
